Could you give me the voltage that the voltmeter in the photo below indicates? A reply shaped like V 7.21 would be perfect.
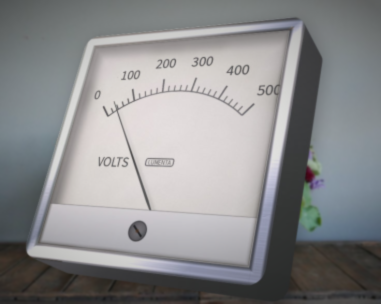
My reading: V 40
